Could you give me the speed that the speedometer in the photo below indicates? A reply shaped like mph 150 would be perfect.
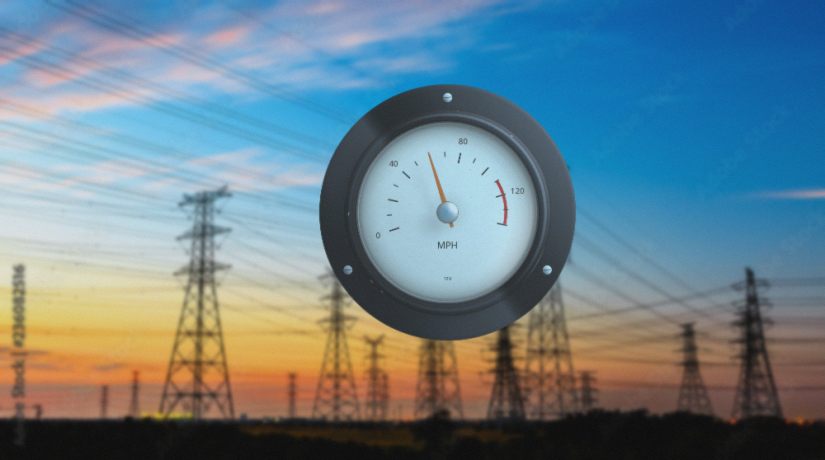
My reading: mph 60
